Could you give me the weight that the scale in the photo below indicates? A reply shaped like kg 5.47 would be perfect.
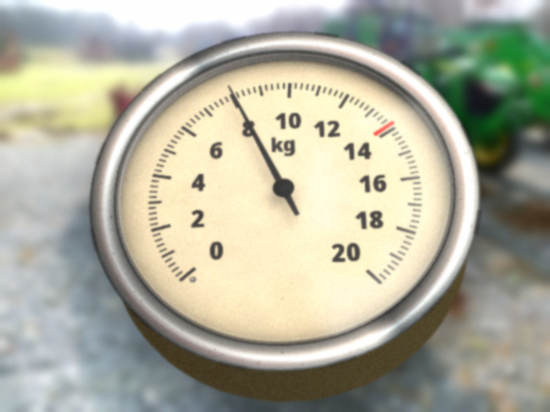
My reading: kg 8
